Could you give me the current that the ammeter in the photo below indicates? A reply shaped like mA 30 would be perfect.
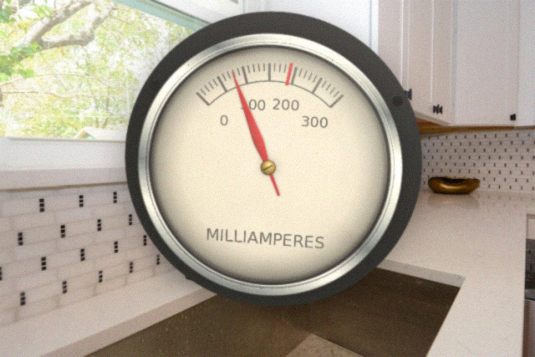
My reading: mA 80
